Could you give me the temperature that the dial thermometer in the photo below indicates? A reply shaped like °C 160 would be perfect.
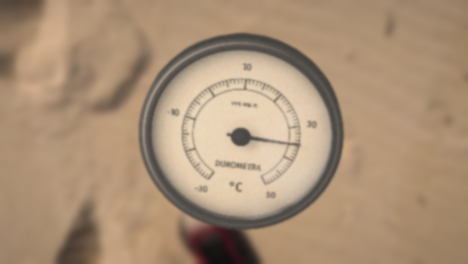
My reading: °C 35
